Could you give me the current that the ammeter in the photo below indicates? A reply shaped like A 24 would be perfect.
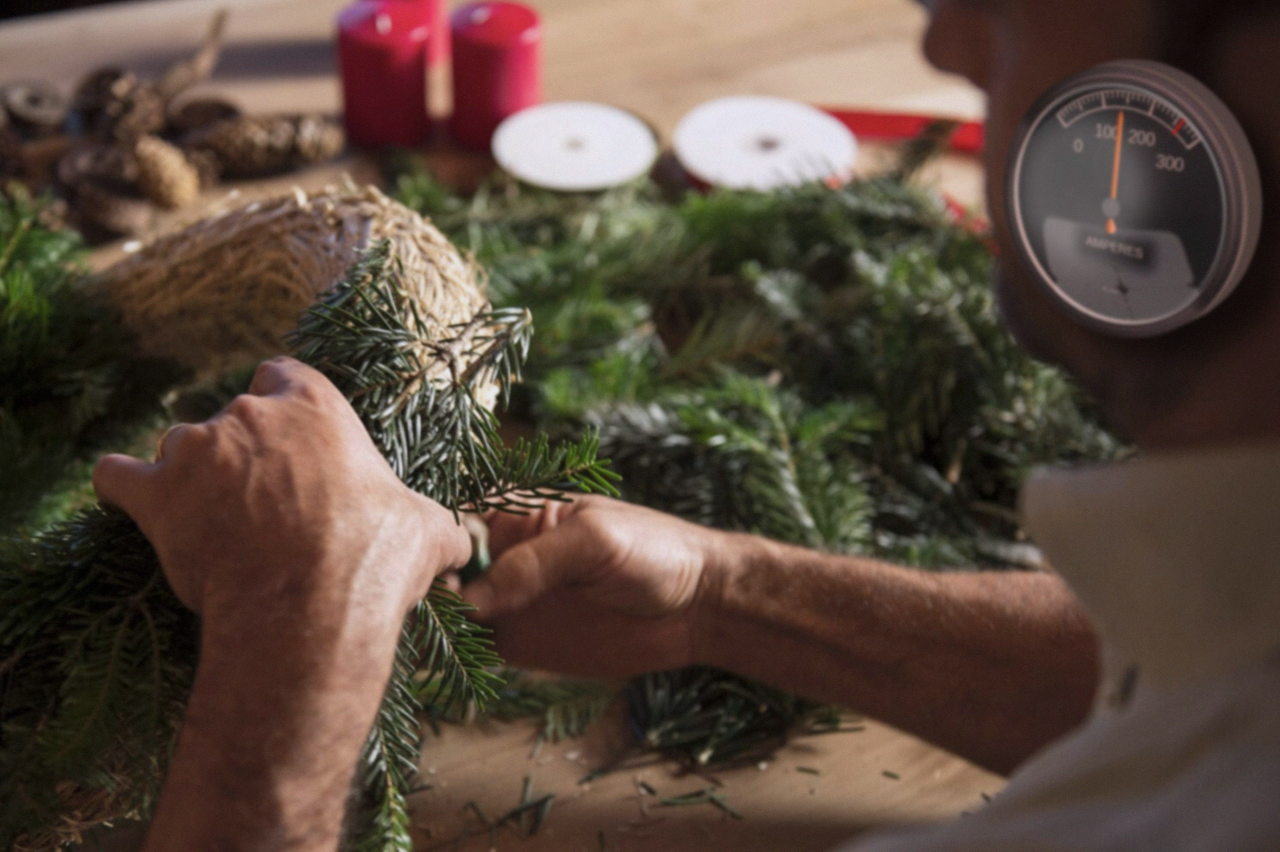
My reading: A 150
